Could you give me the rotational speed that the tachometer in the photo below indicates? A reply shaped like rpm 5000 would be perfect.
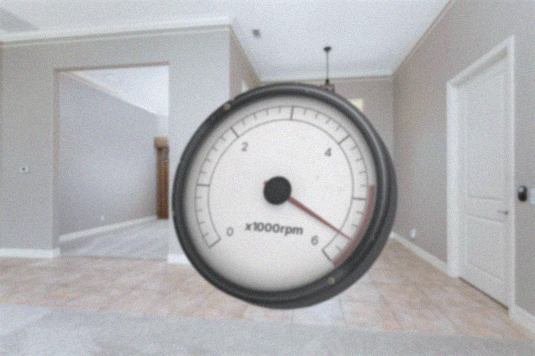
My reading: rpm 5600
